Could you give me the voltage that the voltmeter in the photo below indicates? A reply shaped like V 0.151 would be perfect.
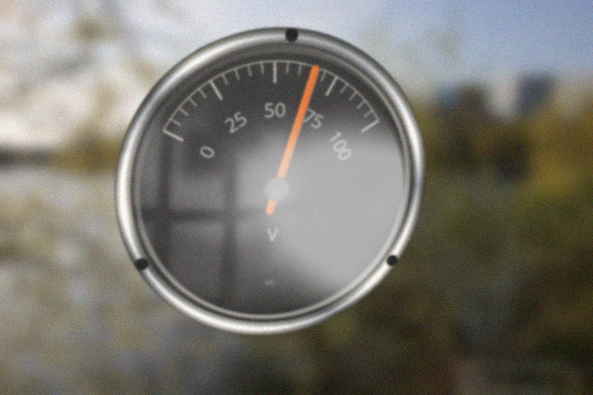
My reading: V 65
